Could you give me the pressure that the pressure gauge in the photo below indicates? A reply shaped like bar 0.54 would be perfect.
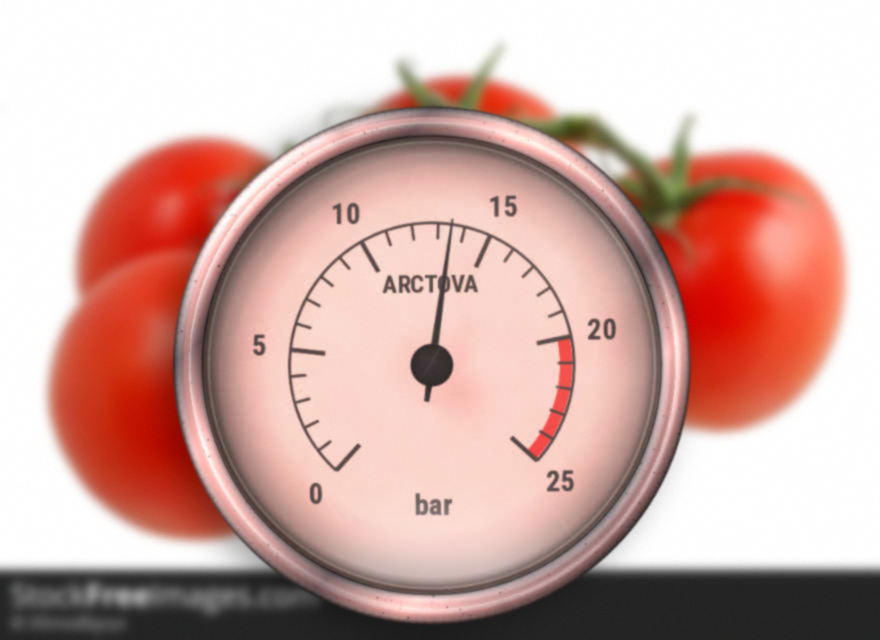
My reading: bar 13.5
